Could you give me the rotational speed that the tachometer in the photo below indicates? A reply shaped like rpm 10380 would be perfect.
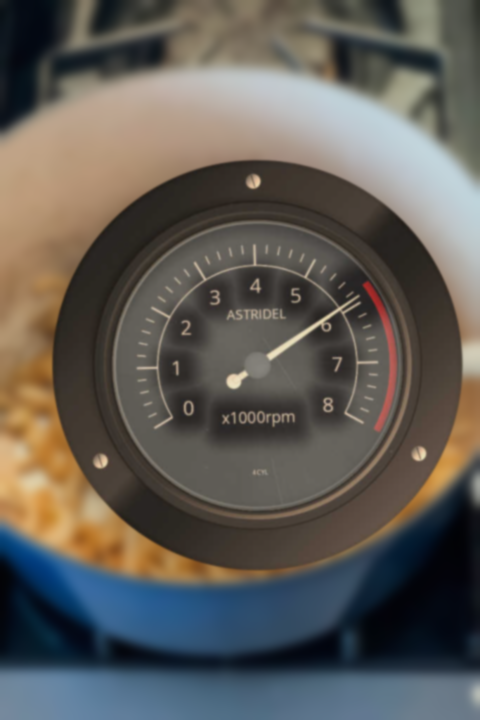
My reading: rpm 5900
